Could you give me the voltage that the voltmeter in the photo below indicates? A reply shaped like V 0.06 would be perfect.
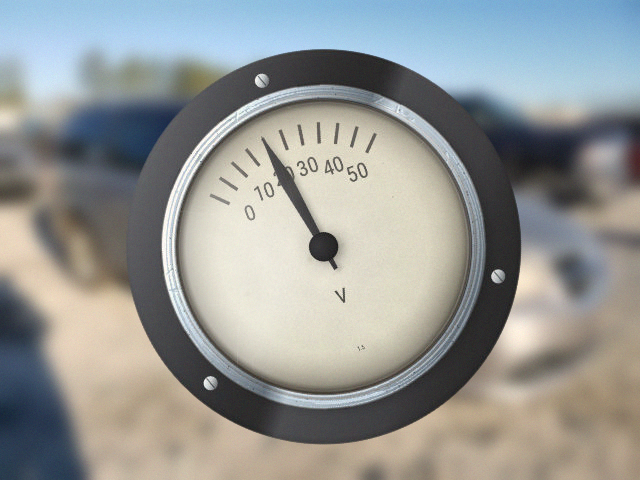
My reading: V 20
